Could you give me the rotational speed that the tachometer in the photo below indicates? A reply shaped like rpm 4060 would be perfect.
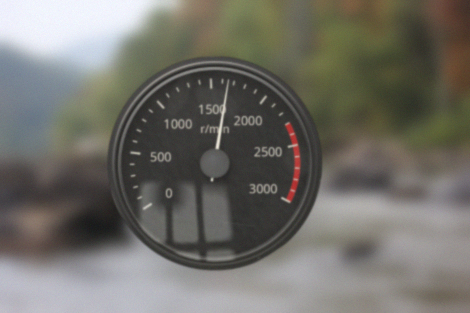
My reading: rpm 1650
